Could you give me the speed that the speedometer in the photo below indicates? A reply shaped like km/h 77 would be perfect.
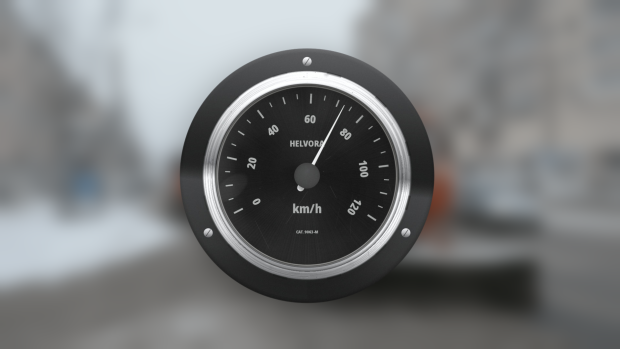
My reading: km/h 72.5
